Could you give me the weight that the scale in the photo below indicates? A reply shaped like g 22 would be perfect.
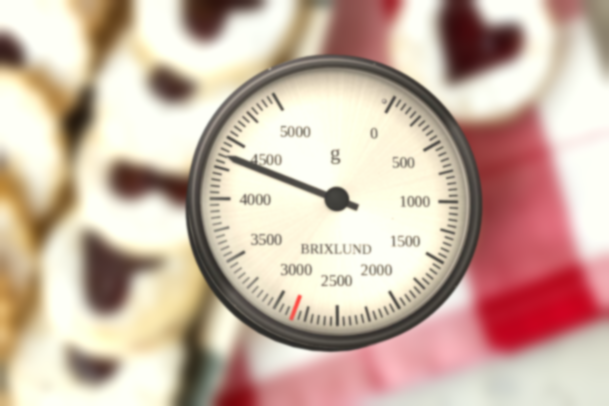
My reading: g 4350
